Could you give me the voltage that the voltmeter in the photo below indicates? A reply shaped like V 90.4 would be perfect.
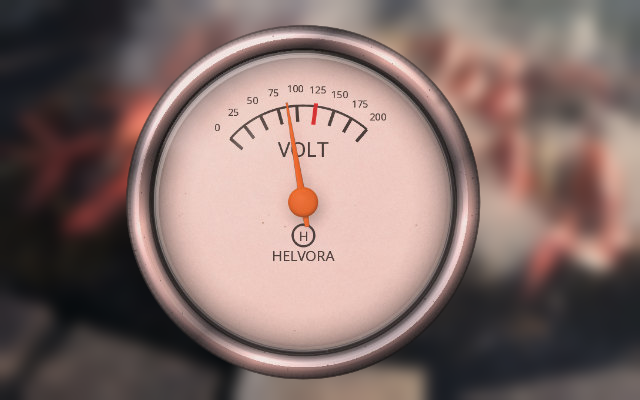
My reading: V 87.5
